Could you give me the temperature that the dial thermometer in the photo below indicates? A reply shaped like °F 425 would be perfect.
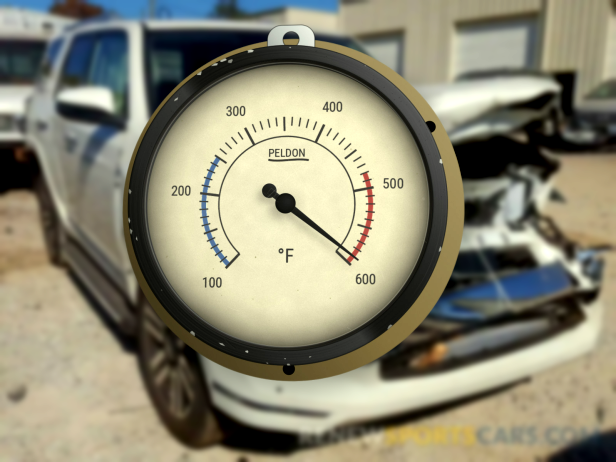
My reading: °F 590
